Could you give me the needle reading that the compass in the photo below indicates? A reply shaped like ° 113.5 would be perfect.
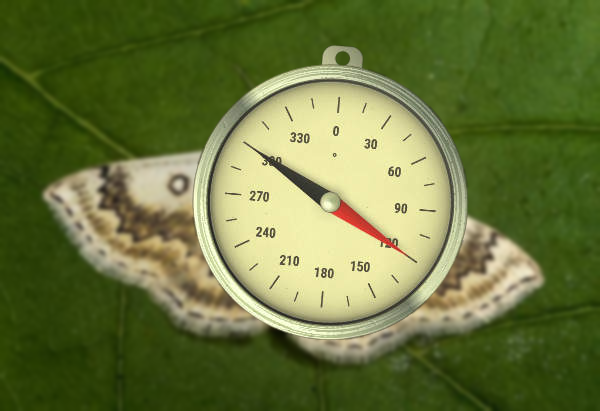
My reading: ° 120
